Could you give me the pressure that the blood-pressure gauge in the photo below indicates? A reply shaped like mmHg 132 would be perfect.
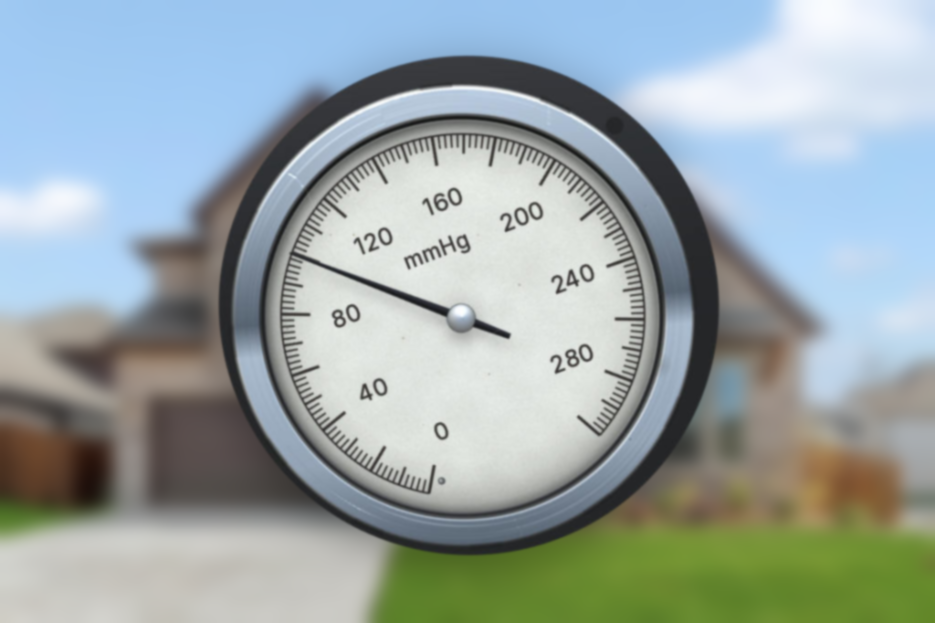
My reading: mmHg 100
